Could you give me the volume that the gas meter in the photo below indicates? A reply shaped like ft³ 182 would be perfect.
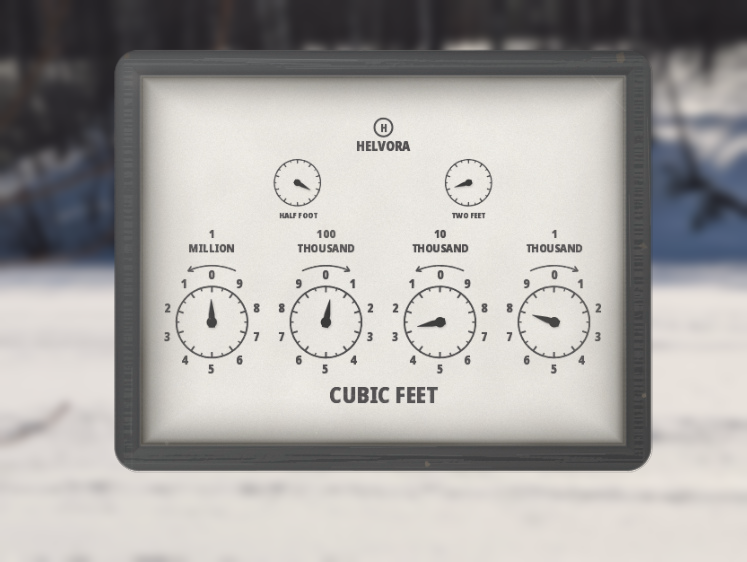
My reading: ft³ 2800
